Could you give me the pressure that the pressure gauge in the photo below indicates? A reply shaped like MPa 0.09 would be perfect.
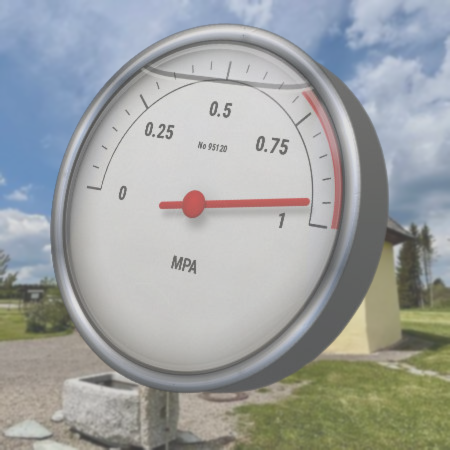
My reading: MPa 0.95
